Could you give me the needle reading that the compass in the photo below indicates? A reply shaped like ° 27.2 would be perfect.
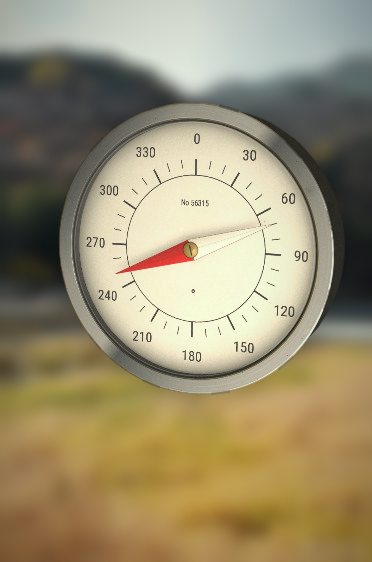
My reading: ° 250
